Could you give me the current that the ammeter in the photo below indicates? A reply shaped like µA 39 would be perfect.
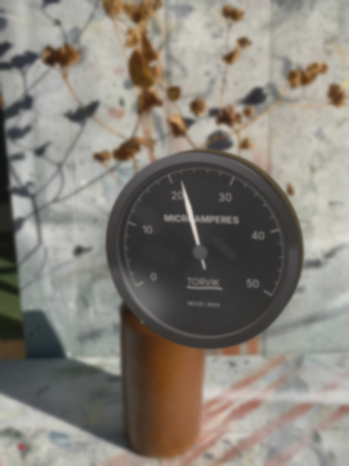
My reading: µA 22
